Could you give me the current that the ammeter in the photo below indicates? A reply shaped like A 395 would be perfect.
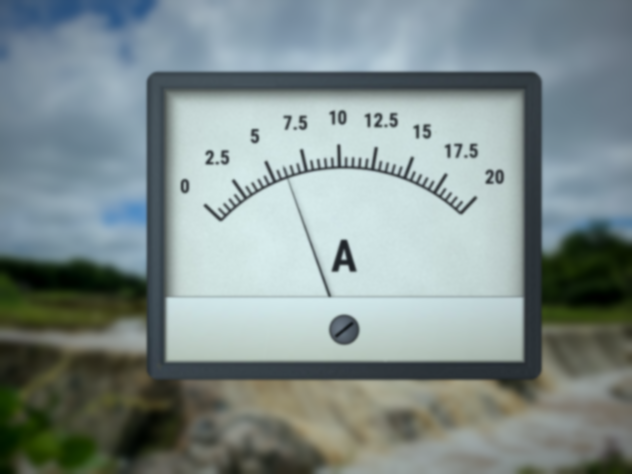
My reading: A 6
